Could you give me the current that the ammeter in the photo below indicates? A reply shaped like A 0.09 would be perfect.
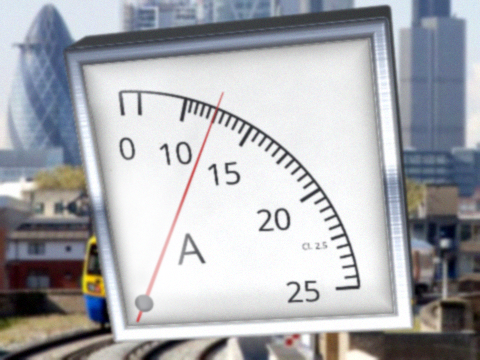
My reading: A 12.5
